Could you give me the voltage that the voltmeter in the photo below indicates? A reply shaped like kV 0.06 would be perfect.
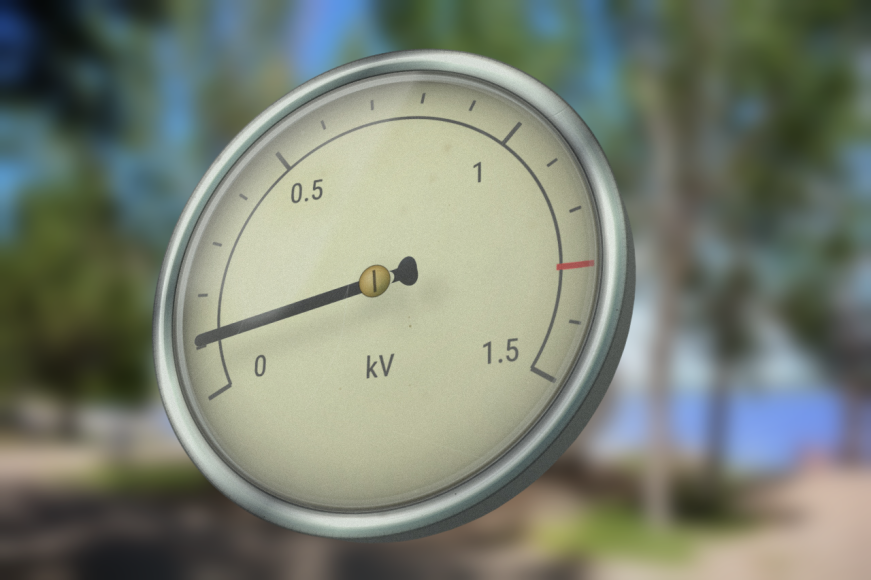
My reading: kV 0.1
